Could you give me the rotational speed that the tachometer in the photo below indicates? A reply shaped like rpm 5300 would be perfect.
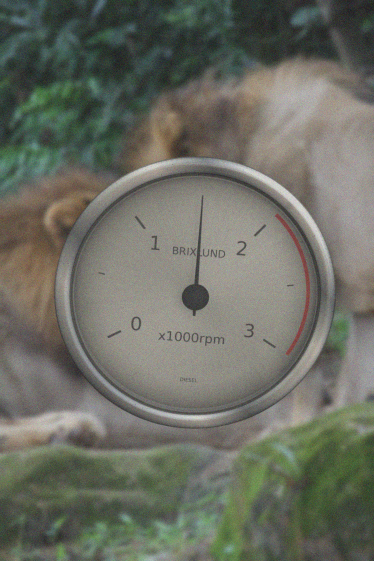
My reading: rpm 1500
